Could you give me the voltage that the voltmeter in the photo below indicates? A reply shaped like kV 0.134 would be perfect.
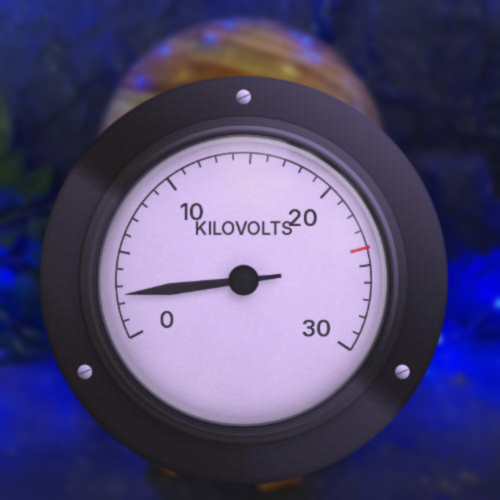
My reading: kV 2.5
